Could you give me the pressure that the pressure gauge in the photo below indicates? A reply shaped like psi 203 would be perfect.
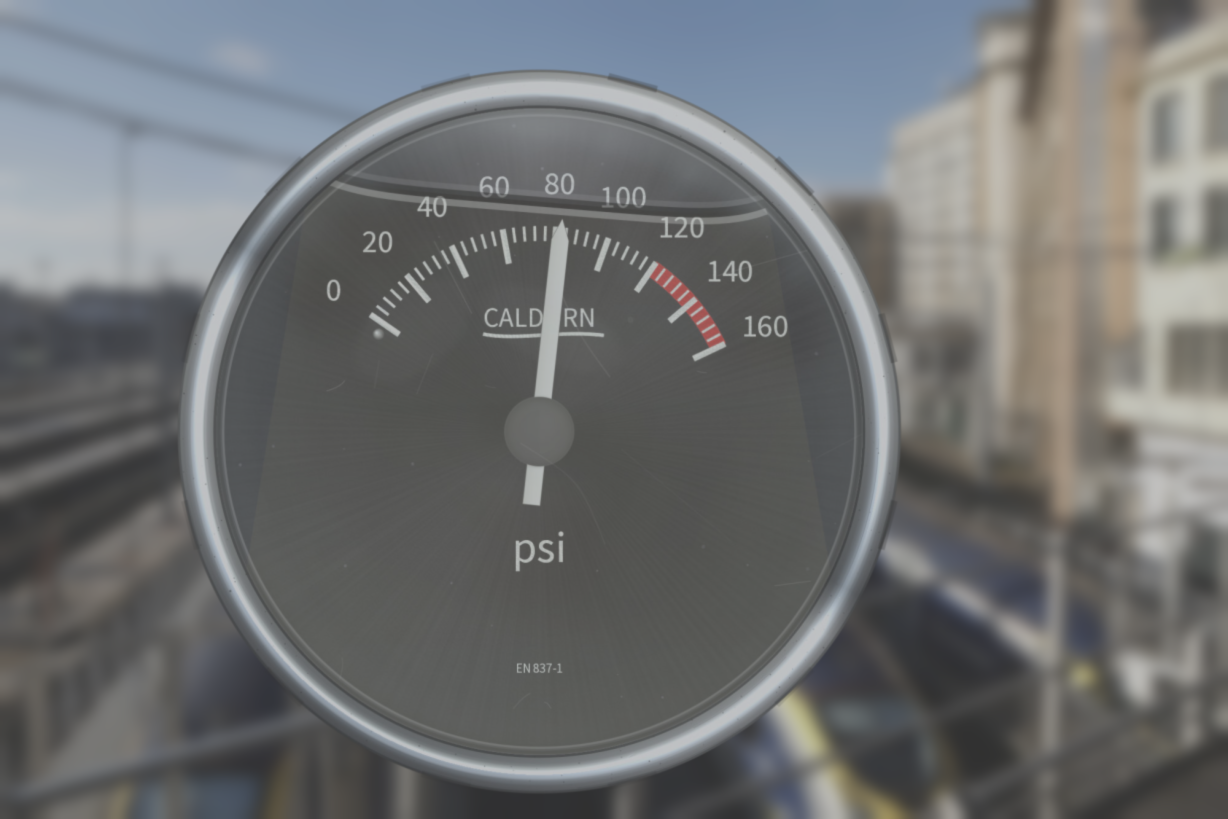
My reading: psi 82
